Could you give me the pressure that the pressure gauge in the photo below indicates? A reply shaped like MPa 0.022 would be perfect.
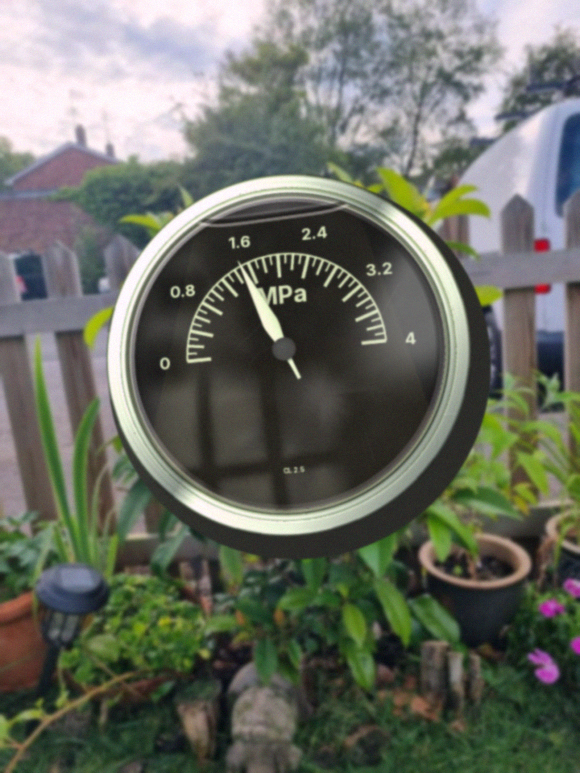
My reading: MPa 1.5
